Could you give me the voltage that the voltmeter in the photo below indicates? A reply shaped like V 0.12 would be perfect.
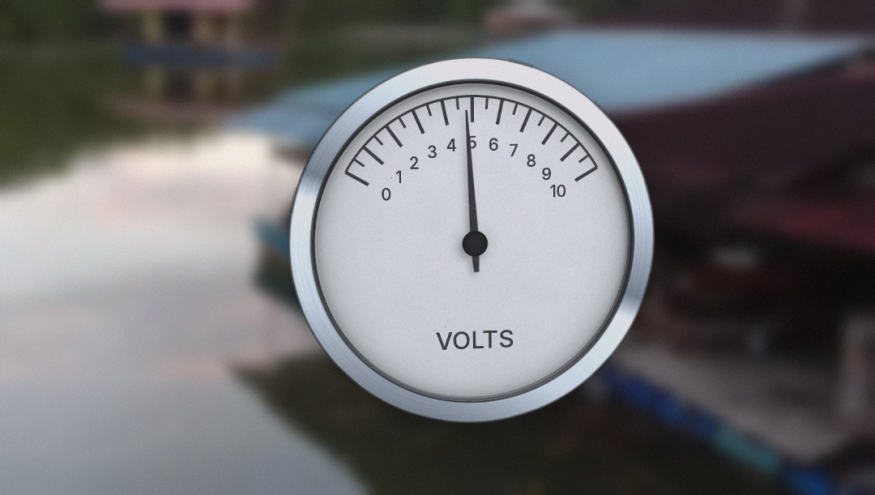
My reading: V 4.75
